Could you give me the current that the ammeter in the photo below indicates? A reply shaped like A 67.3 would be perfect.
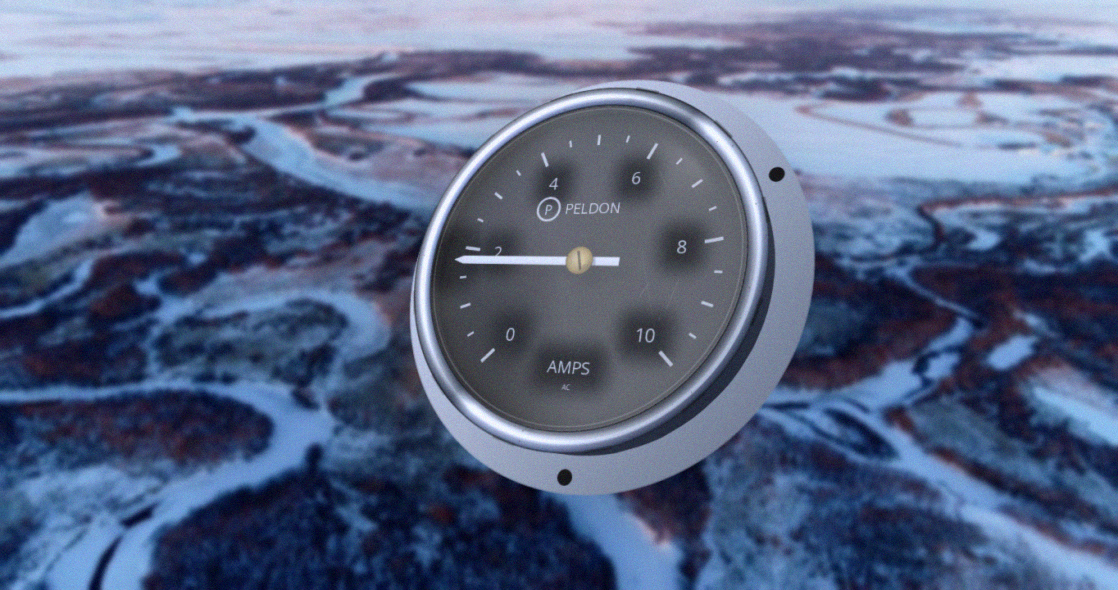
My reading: A 1.75
